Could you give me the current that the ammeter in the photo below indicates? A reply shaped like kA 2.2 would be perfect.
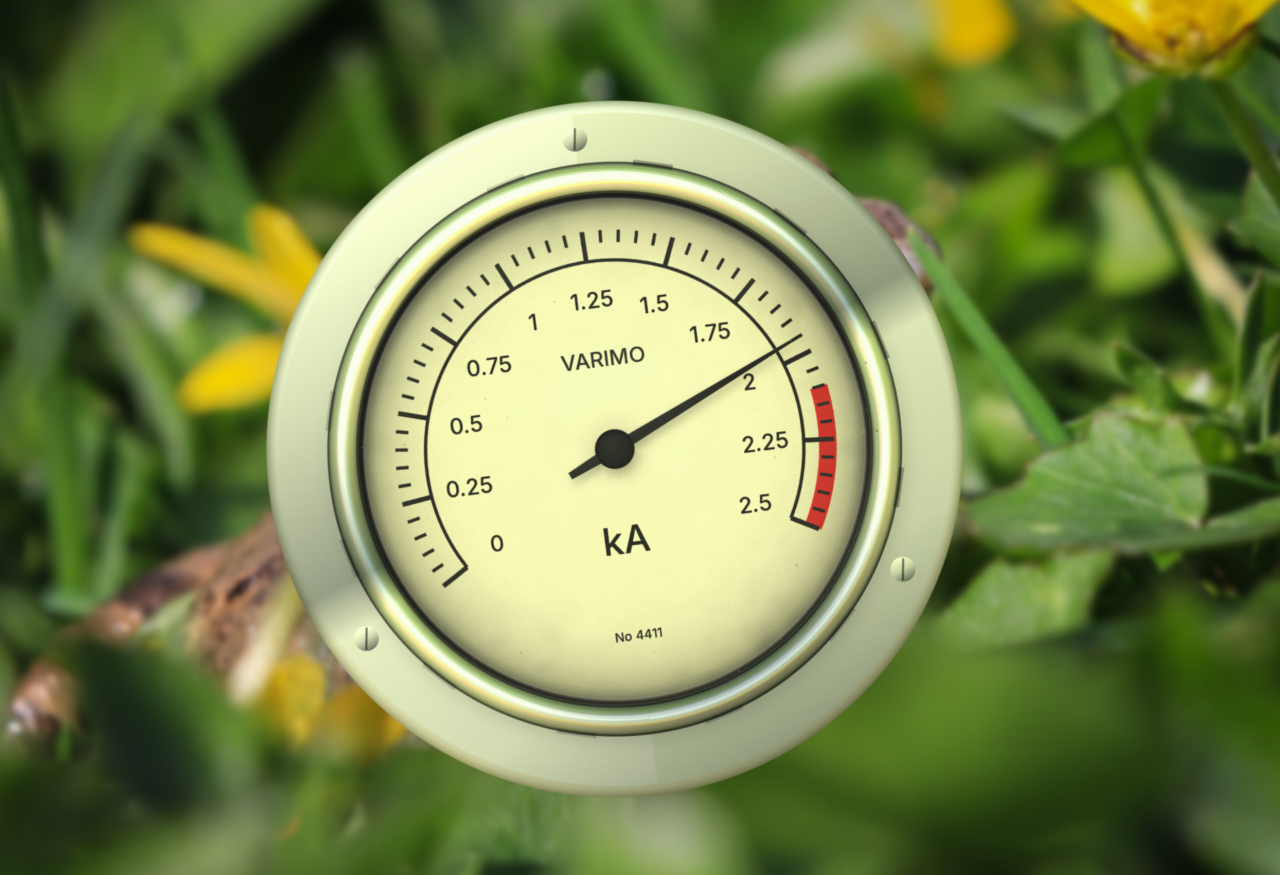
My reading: kA 1.95
